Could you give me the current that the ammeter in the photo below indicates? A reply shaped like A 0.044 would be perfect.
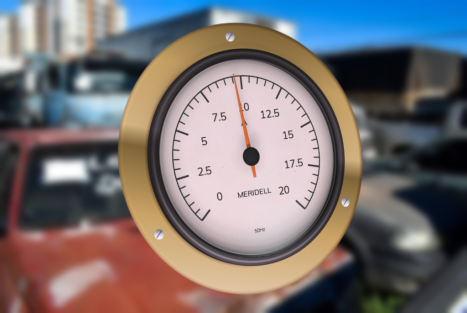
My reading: A 9.5
